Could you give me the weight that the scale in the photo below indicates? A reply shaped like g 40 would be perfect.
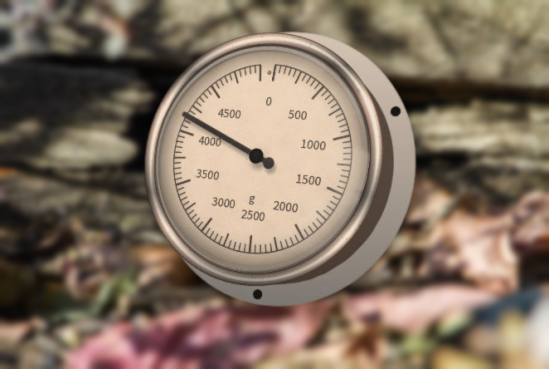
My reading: g 4150
